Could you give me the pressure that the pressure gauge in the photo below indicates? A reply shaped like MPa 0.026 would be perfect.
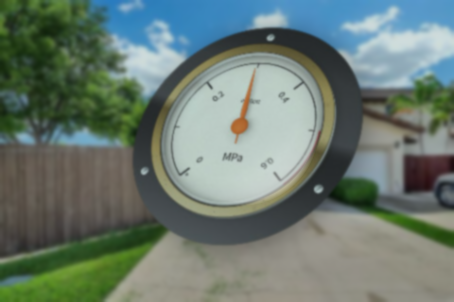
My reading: MPa 0.3
